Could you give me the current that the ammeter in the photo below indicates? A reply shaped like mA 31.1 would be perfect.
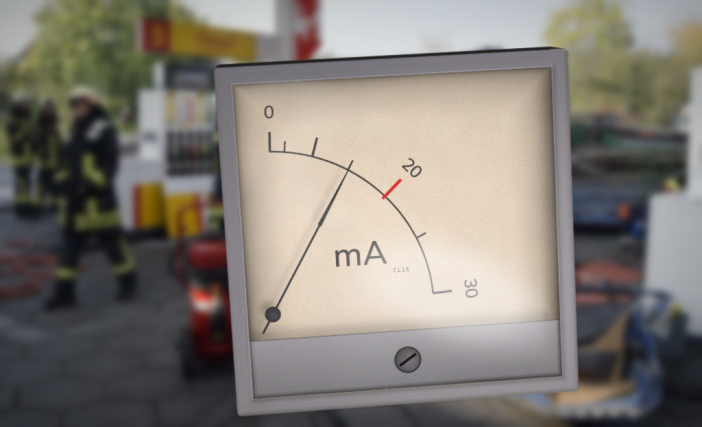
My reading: mA 15
